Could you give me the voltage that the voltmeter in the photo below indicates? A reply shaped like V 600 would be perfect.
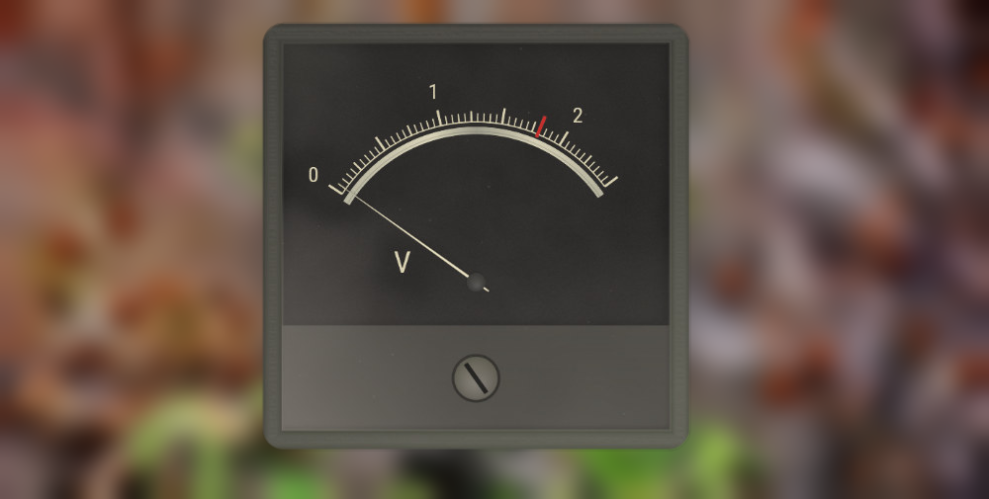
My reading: V 0.05
